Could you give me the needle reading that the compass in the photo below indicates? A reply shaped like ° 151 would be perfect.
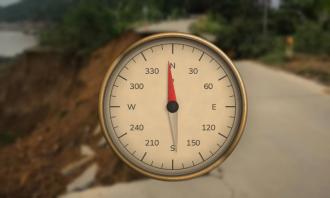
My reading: ° 355
